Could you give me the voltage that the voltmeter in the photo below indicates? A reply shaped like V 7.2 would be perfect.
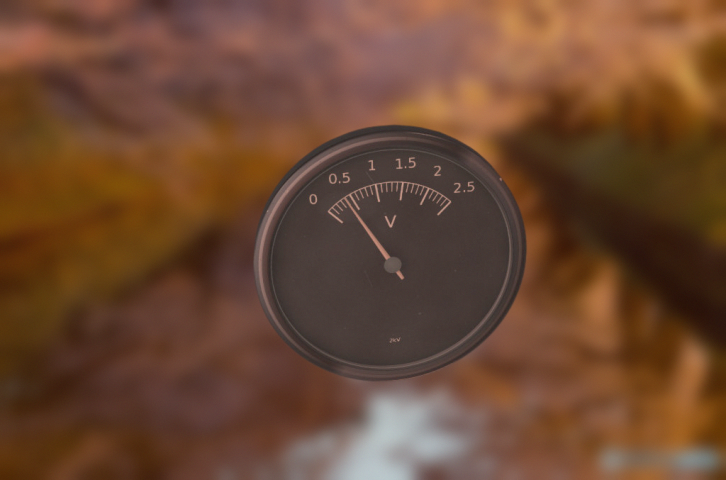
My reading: V 0.4
